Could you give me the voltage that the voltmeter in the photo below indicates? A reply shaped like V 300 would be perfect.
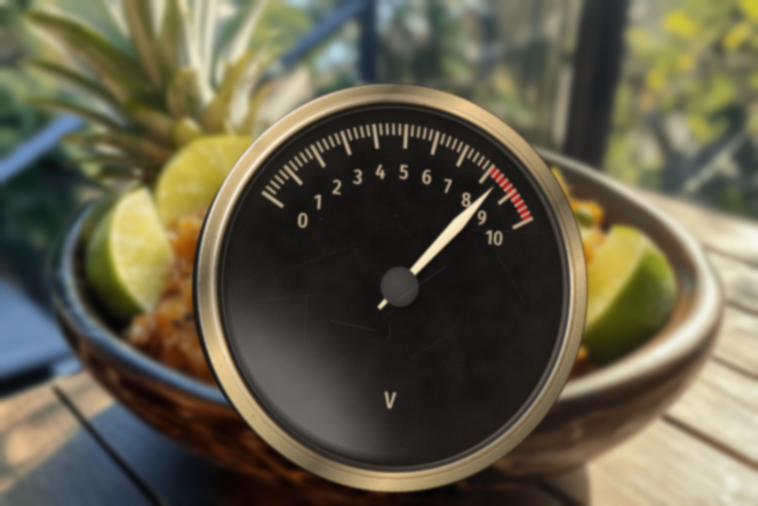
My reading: V 8.4
